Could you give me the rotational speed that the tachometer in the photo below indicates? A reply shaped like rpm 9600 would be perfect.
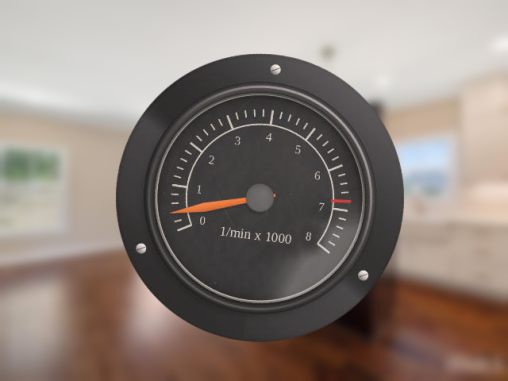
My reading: rpm 400
